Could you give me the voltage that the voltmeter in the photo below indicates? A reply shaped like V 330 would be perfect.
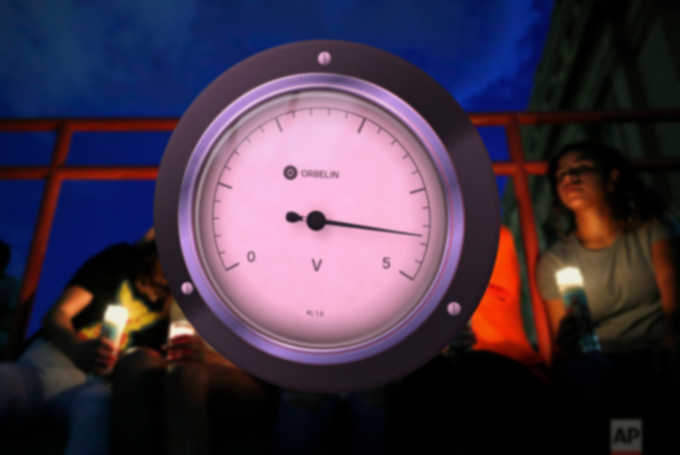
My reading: V 4.5
